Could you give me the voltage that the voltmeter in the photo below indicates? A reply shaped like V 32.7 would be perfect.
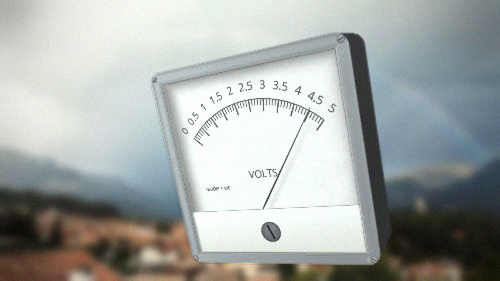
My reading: V 4.5
